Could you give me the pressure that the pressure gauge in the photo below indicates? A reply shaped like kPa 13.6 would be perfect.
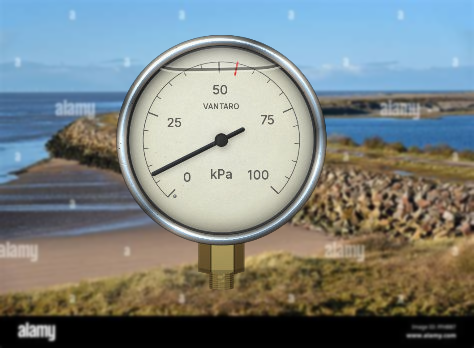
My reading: kPa 7.5
